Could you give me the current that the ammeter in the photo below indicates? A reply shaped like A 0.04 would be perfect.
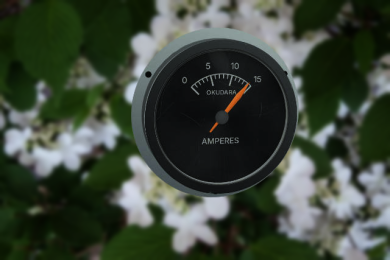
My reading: A 14
